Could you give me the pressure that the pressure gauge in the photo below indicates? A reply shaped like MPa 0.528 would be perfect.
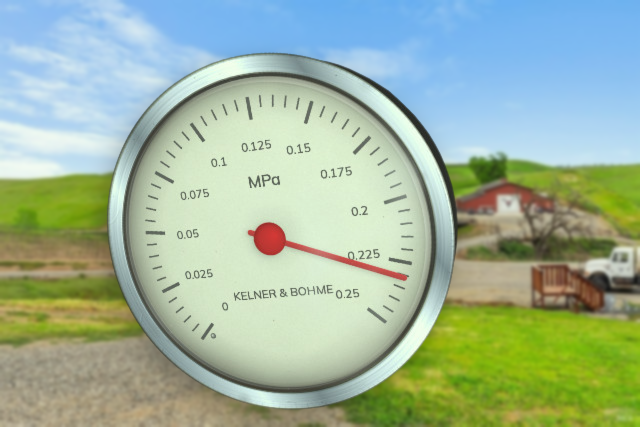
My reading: MPa 0.23
